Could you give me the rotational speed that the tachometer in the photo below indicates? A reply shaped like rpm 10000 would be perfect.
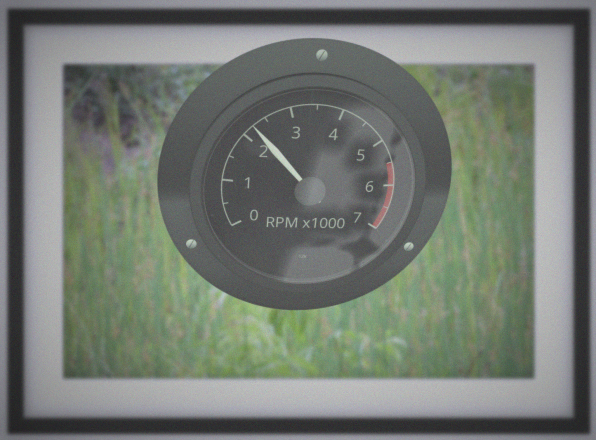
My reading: rpm 2250
